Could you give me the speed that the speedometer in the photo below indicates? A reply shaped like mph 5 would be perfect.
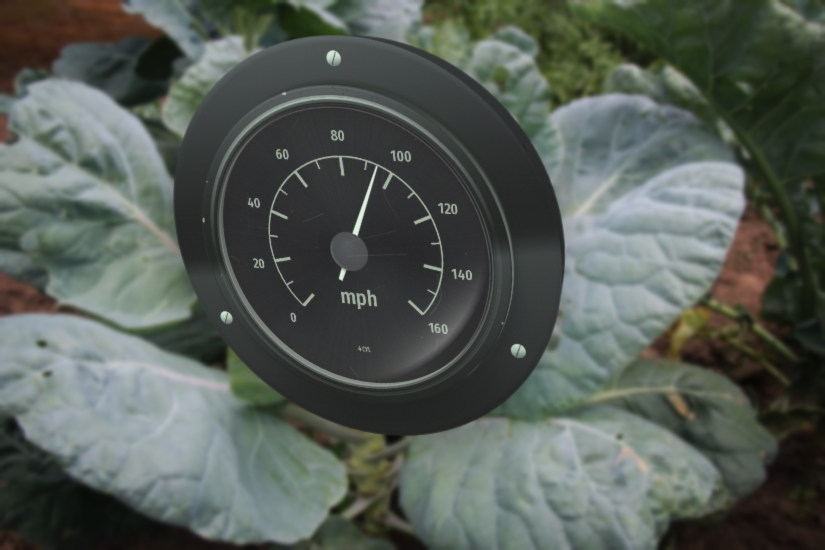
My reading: mph 95
